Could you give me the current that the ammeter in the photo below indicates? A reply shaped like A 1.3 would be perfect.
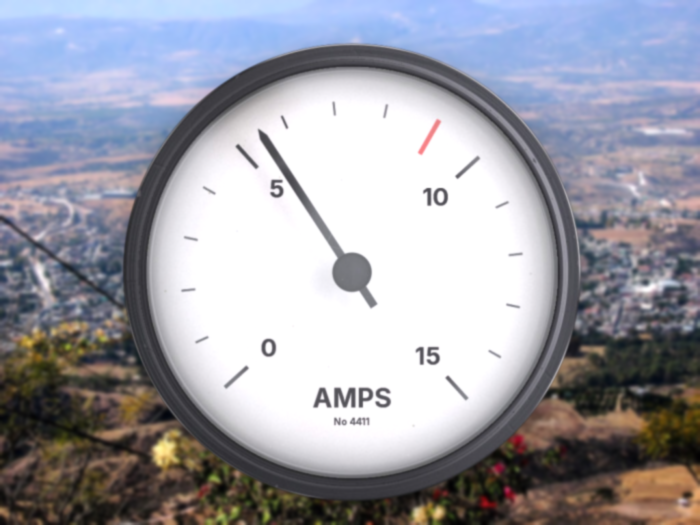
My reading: A 5.5
